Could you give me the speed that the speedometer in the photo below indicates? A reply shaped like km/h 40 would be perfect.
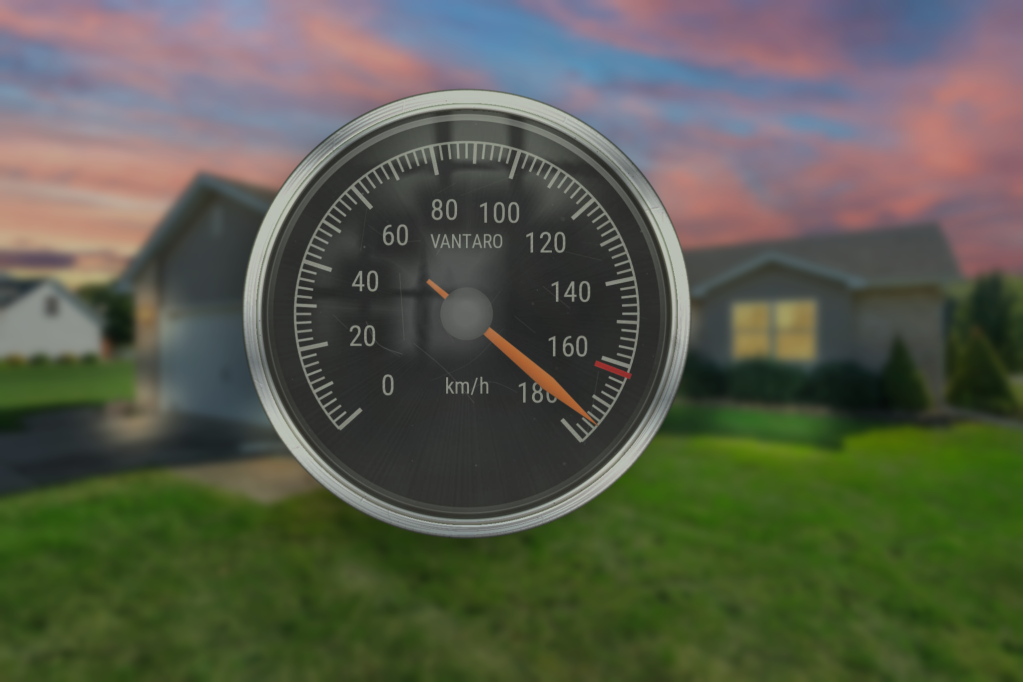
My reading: km/h 175
